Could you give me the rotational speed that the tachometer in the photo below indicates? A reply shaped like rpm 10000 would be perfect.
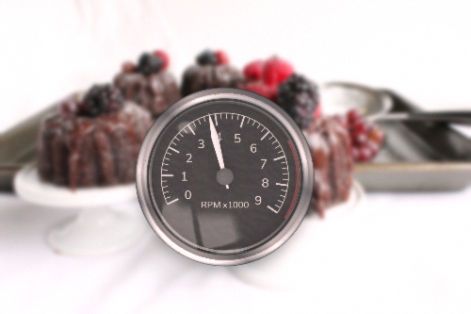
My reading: rpm 3800
